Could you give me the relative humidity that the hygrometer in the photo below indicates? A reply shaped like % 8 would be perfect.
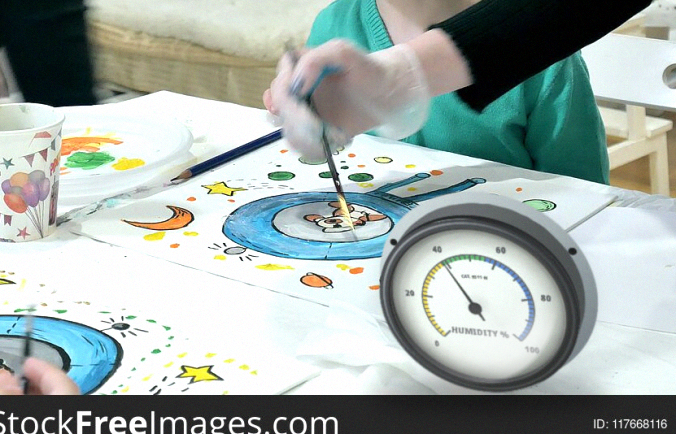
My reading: % 40
